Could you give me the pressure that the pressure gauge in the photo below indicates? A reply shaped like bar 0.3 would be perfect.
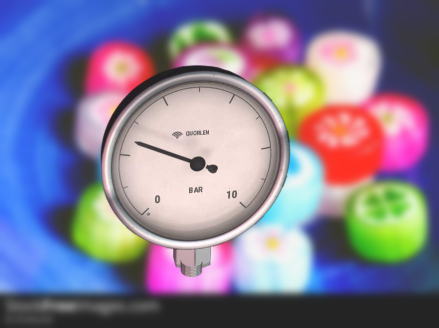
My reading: bar 2.5
